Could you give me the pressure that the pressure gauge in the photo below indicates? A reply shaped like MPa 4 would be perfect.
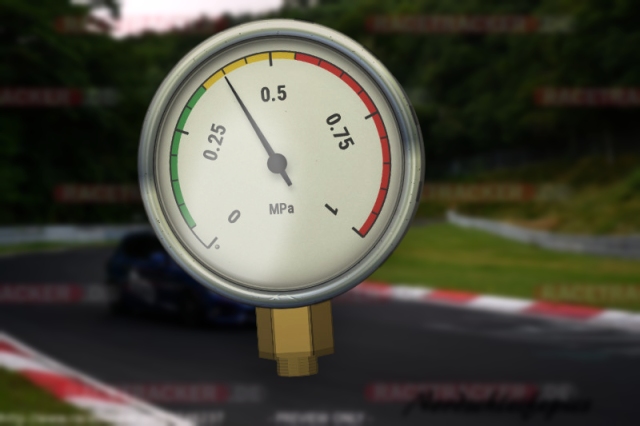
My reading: MPa 0.4
